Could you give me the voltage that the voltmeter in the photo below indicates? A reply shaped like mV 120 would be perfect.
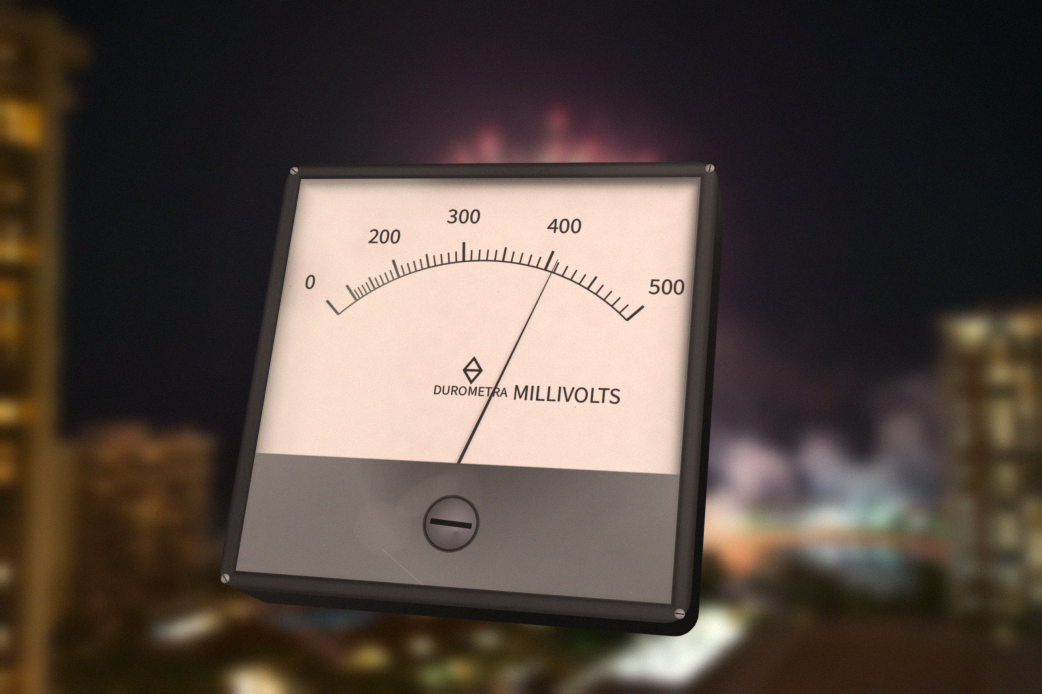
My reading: mV 410
